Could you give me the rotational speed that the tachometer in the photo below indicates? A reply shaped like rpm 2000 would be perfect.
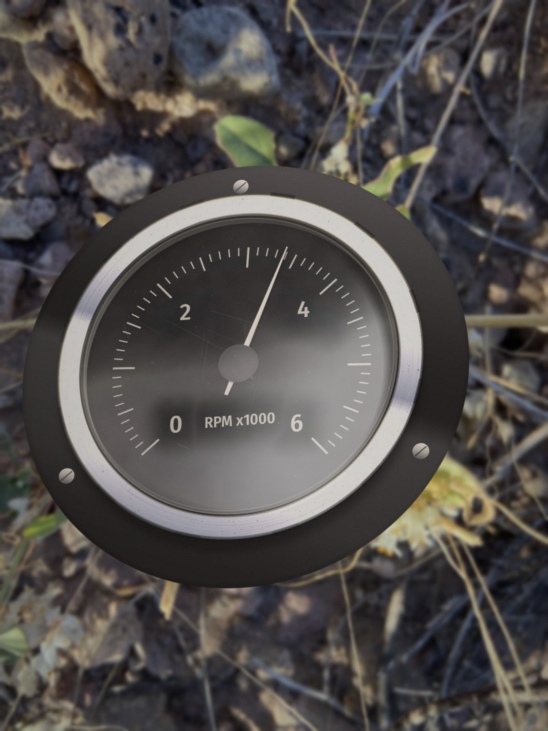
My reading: rpm 3400
